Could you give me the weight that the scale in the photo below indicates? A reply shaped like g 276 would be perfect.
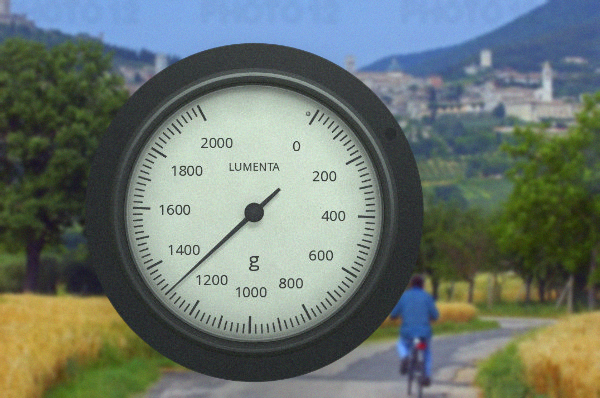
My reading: g 1300
